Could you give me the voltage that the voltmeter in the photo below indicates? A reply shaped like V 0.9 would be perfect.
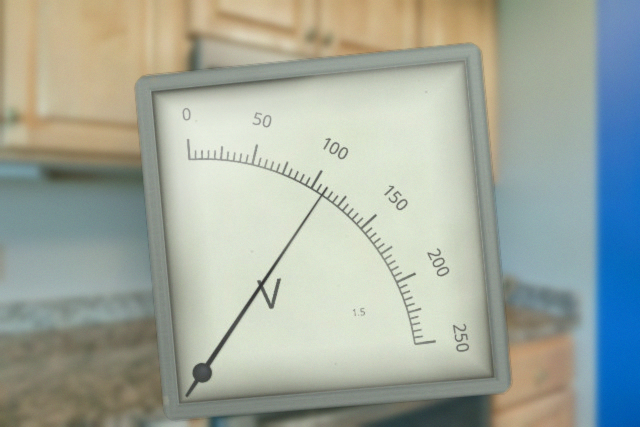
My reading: V 110
